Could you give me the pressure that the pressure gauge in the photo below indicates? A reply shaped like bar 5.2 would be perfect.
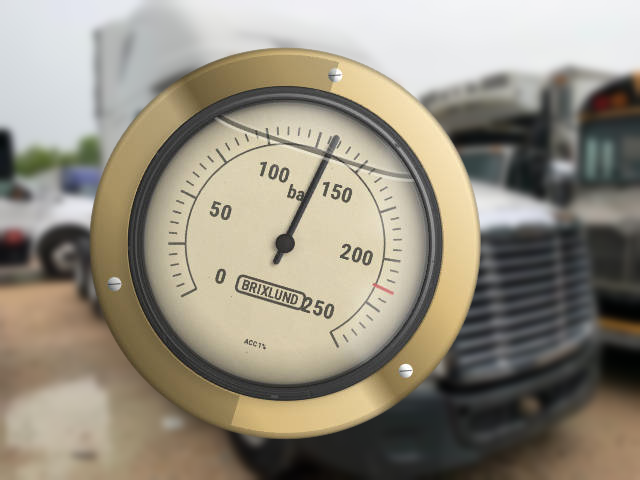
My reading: bar 132.5
